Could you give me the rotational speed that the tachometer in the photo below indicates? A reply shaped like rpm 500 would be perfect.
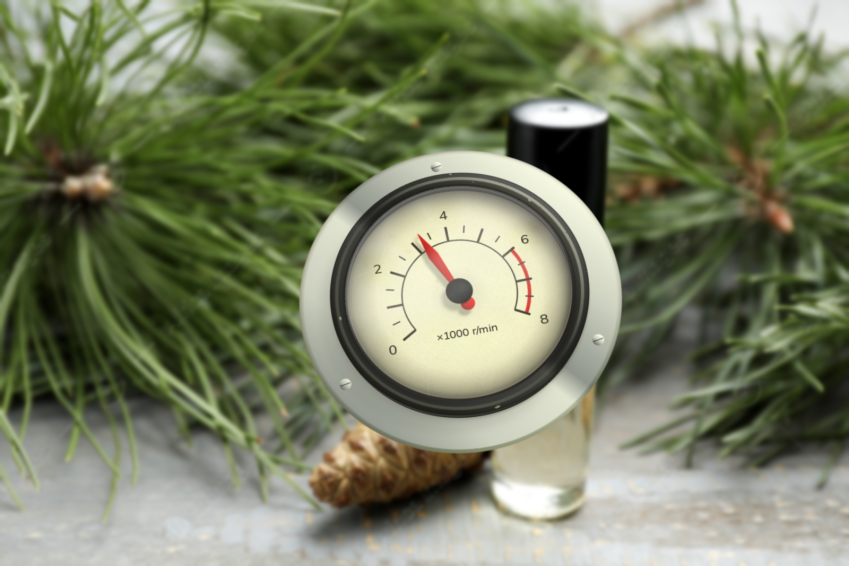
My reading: rpm 3250
